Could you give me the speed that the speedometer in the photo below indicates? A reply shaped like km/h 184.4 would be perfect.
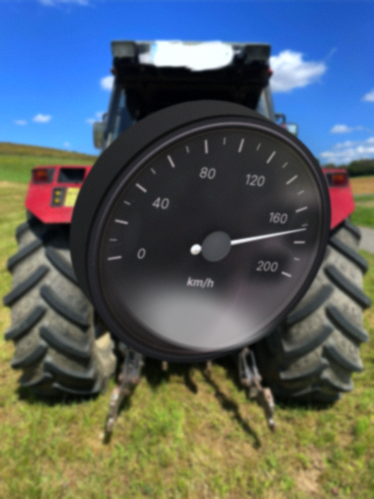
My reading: km/h 170
